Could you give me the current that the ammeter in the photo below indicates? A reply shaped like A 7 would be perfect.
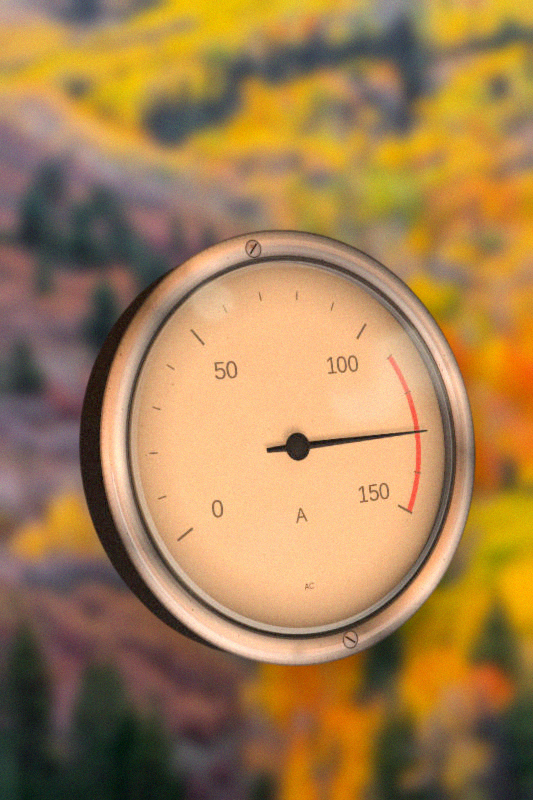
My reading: A 130
